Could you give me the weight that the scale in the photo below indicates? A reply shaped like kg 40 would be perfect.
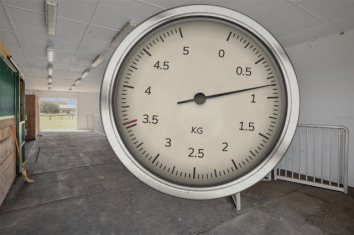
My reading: kg 0.85
